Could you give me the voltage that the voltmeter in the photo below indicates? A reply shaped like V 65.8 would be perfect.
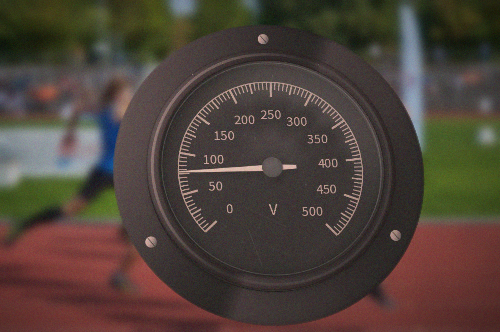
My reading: V 75
